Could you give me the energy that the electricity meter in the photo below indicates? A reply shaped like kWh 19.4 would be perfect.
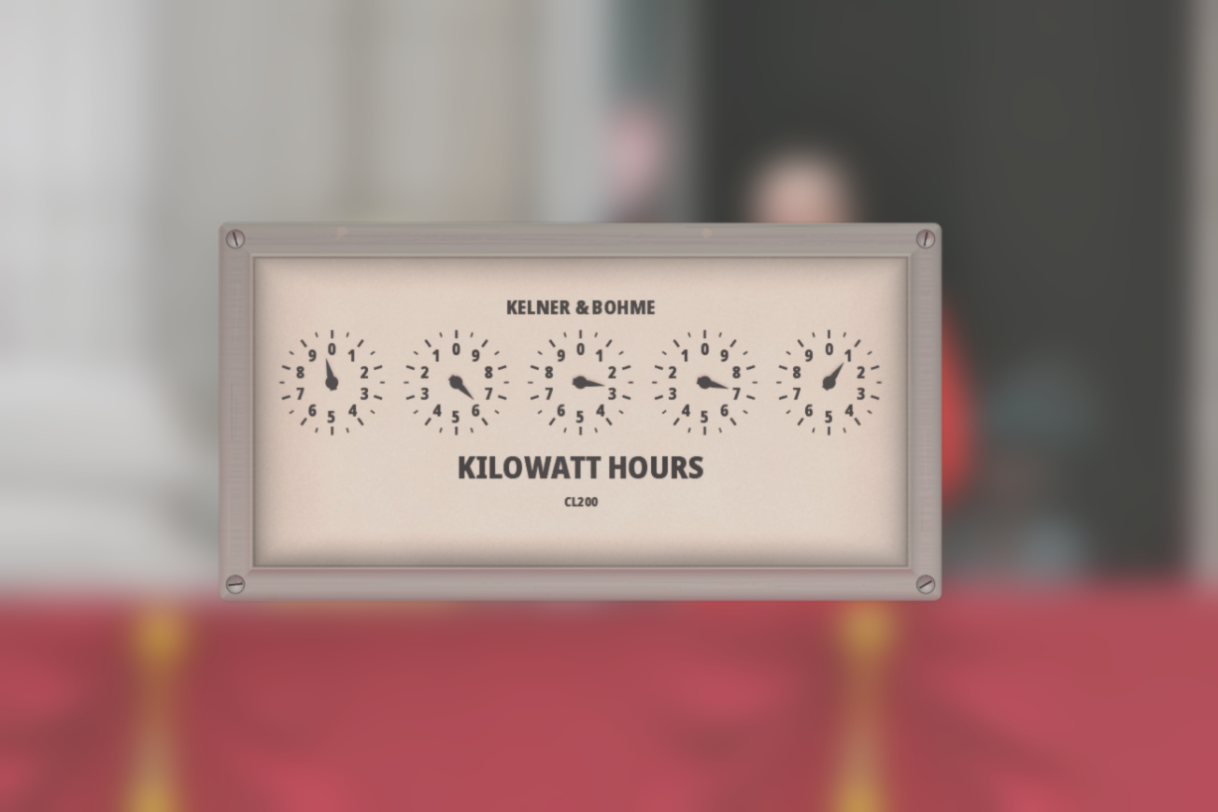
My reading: kWh 96271
